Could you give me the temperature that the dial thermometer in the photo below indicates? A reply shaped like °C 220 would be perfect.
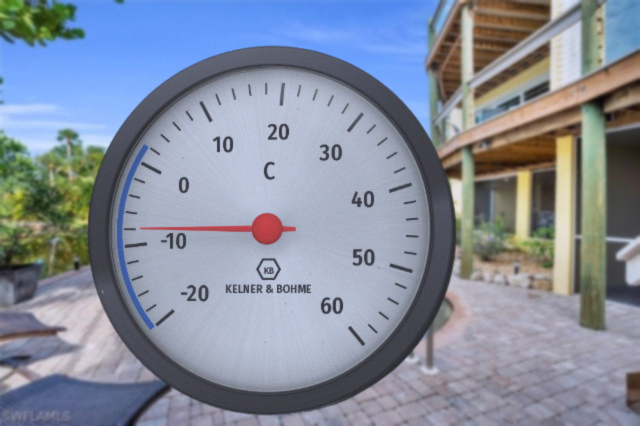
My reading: °C -8
